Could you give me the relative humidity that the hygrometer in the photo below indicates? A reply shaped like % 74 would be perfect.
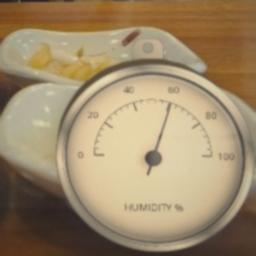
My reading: % 60
